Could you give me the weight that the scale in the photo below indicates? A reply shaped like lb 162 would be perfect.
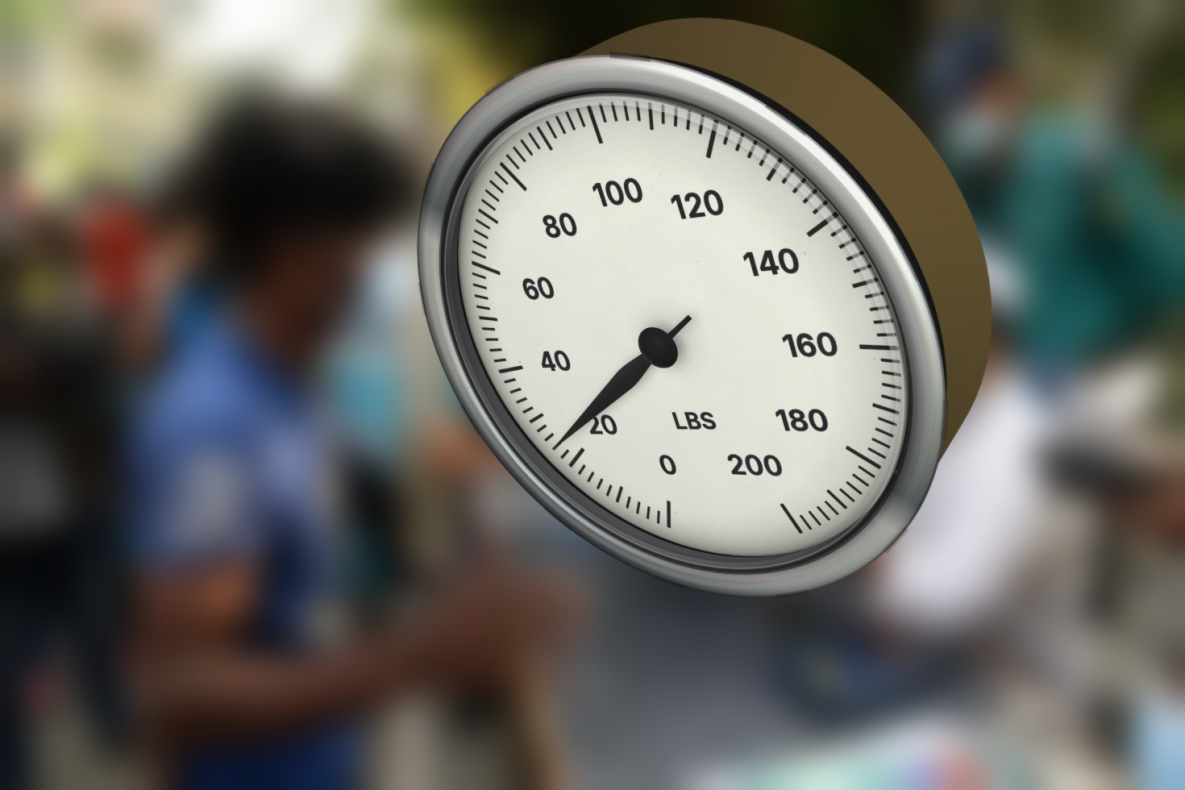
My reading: lb 24
